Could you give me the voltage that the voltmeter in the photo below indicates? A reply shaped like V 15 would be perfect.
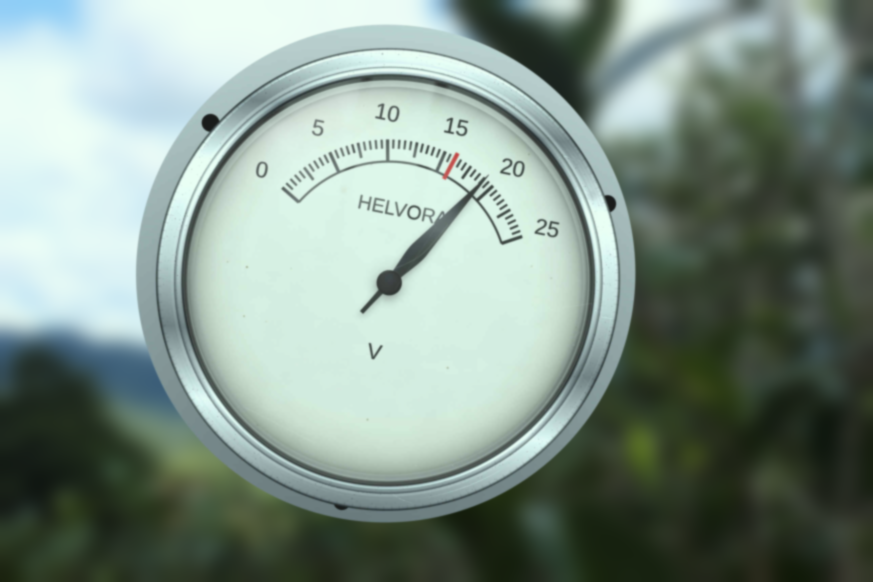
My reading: V 19
